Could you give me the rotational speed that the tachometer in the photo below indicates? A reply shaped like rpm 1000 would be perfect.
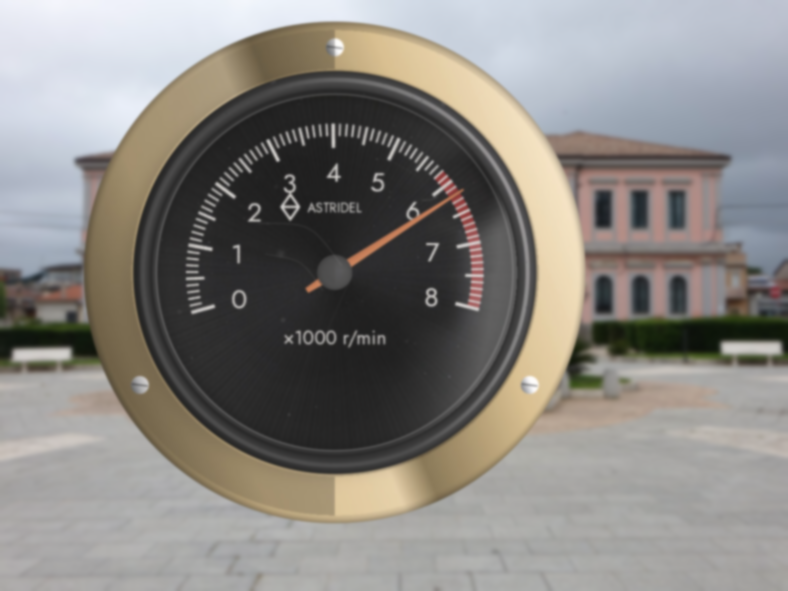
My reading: rpm 6200
